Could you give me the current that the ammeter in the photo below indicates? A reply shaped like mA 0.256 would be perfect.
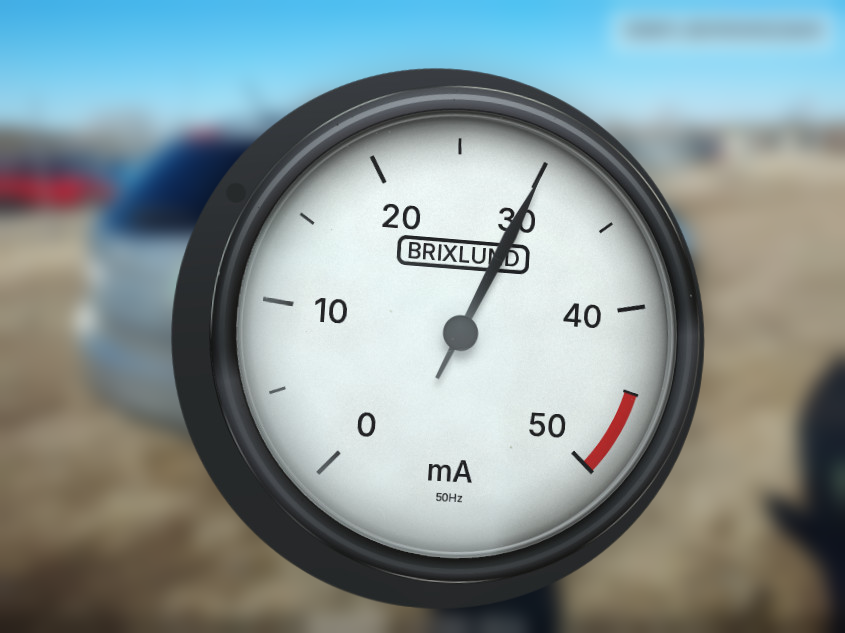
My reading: mA 30
